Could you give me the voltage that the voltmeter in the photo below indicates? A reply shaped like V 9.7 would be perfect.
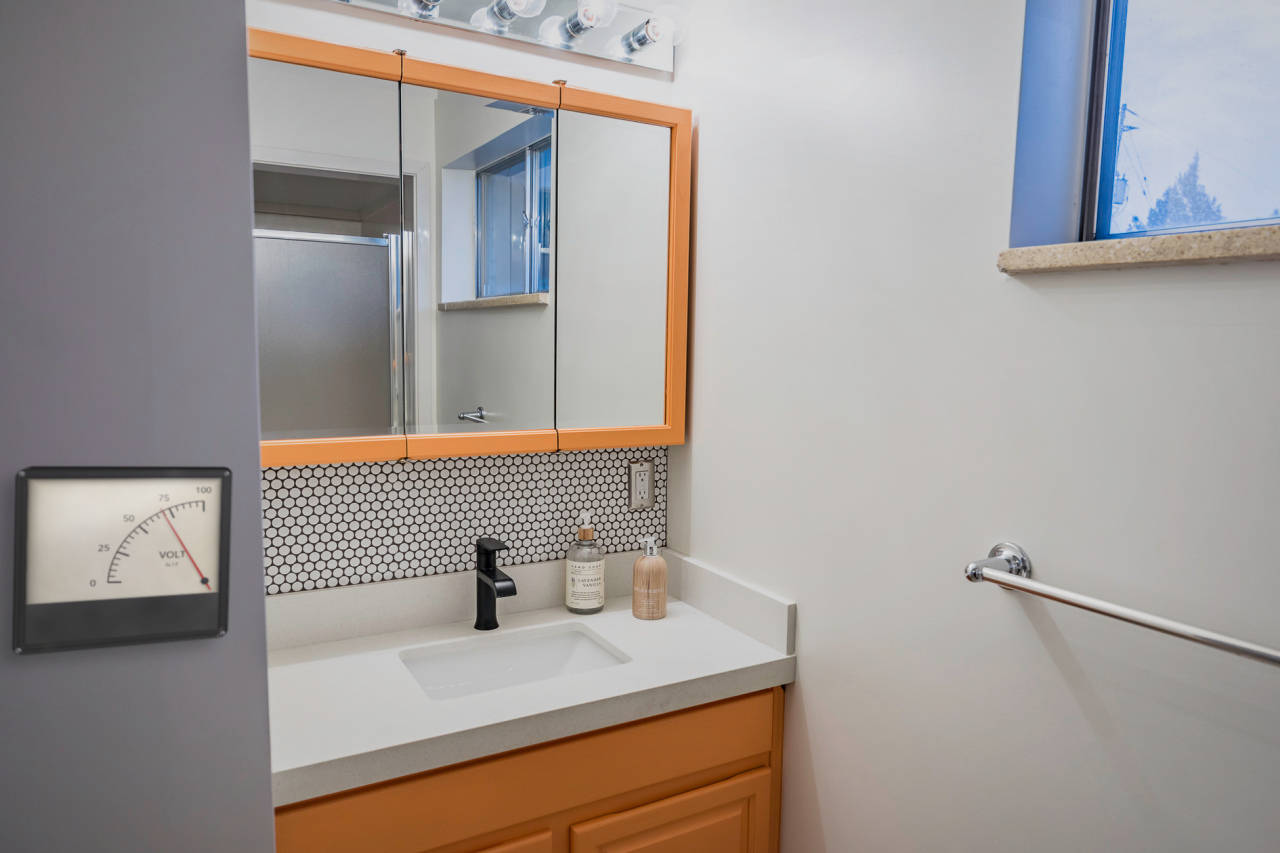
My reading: V 70
